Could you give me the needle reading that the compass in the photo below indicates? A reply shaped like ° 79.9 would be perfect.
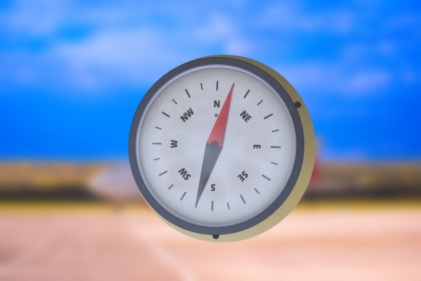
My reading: ° 15
